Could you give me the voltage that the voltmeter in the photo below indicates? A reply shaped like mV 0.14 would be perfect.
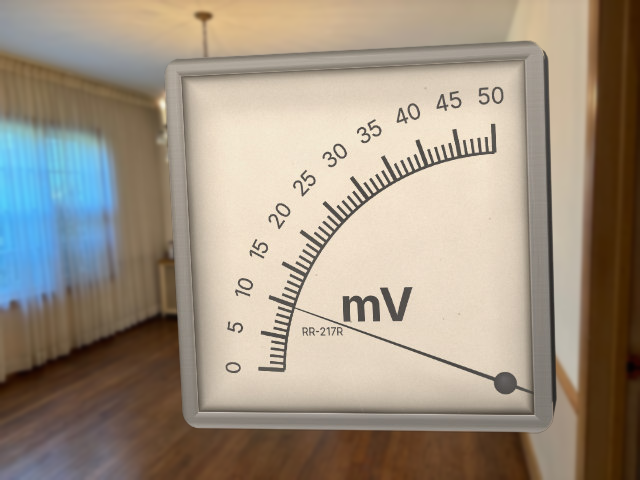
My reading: mV 10
